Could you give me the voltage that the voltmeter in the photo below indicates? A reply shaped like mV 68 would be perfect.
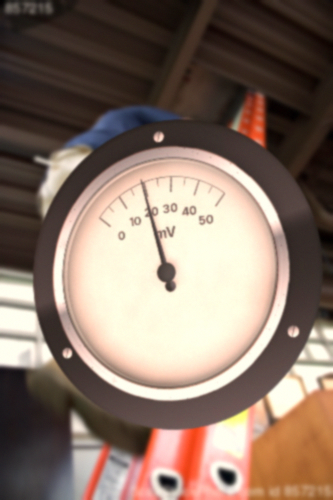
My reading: mV 20
